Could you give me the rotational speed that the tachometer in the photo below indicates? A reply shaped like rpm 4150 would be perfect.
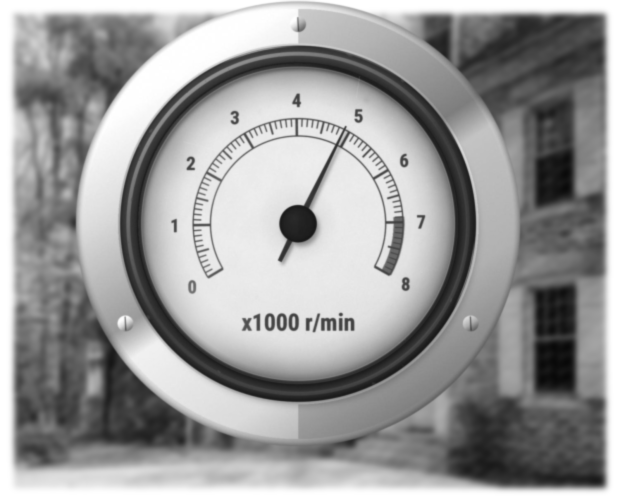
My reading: rpm 4900
